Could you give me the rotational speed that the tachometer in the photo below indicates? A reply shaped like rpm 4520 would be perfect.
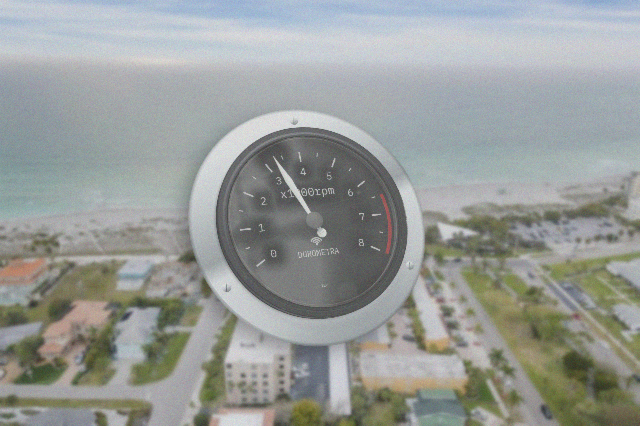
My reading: rpm 3250
